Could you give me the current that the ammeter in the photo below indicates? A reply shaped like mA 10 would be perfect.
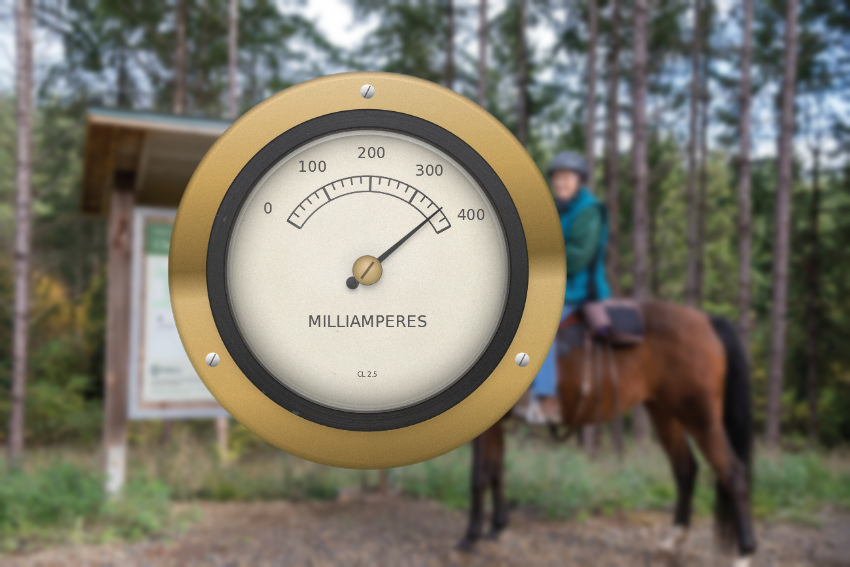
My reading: mA 360
